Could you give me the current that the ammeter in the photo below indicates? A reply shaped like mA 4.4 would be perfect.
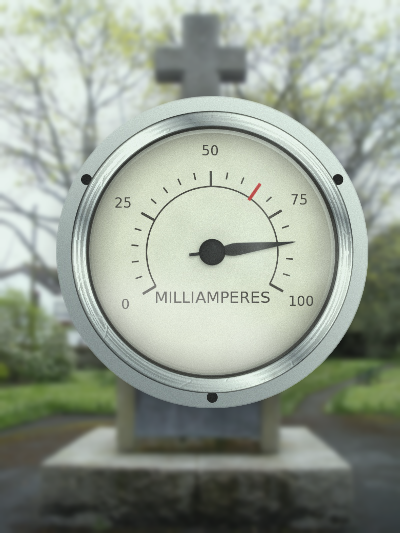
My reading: mA 85
